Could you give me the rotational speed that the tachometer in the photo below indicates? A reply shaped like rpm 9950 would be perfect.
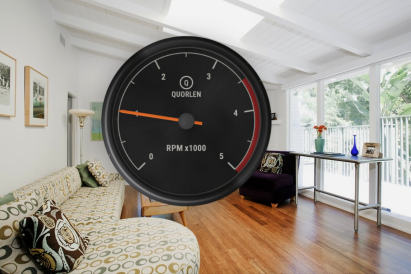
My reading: rpm 1000
